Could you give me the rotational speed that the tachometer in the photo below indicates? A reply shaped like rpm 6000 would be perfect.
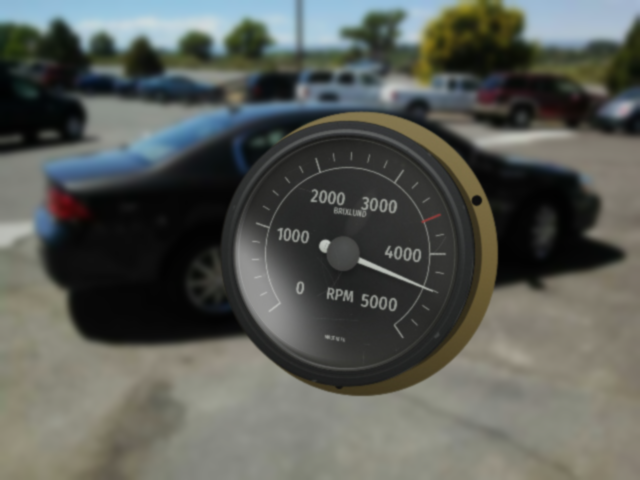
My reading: rpm 4400
